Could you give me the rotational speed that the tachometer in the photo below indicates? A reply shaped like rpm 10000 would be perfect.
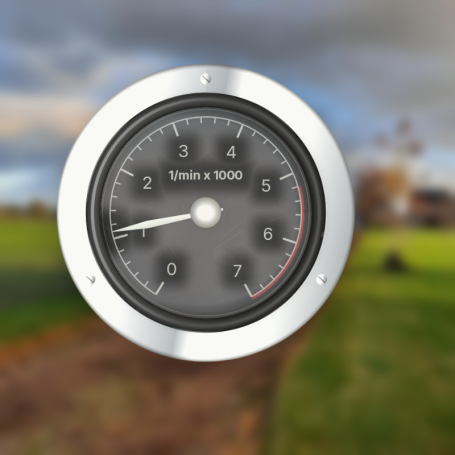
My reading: rpm 1100
